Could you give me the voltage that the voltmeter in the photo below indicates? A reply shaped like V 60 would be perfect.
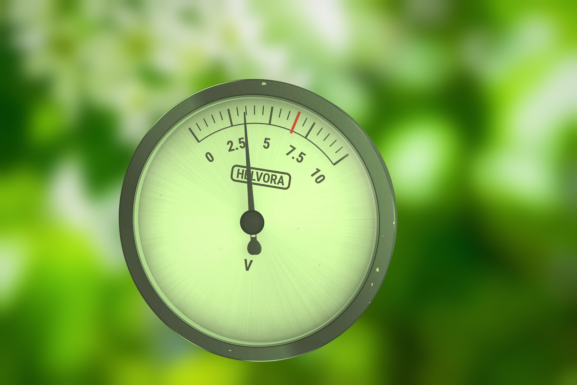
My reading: V 3.5
